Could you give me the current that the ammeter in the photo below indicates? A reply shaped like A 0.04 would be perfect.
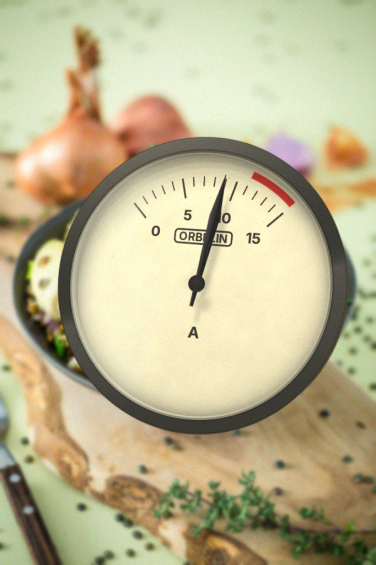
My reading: A 9
